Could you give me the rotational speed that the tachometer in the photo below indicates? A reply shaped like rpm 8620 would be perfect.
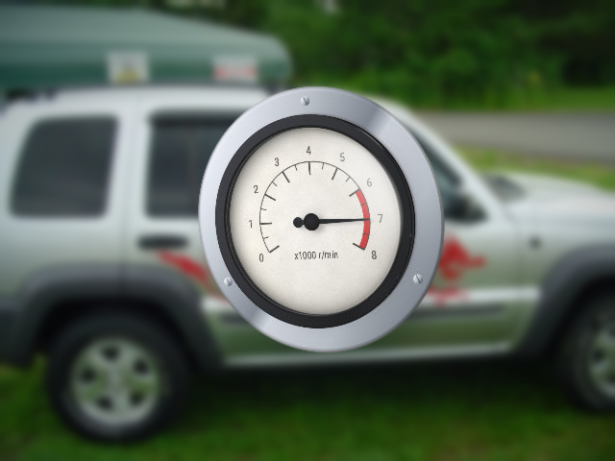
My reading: rpm 7000
